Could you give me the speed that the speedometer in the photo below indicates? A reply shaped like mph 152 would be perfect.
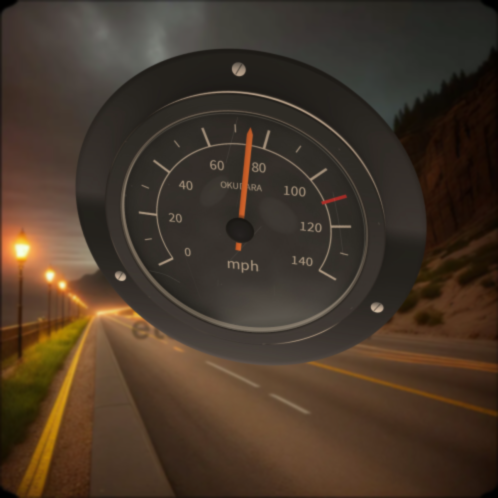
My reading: mph 75
